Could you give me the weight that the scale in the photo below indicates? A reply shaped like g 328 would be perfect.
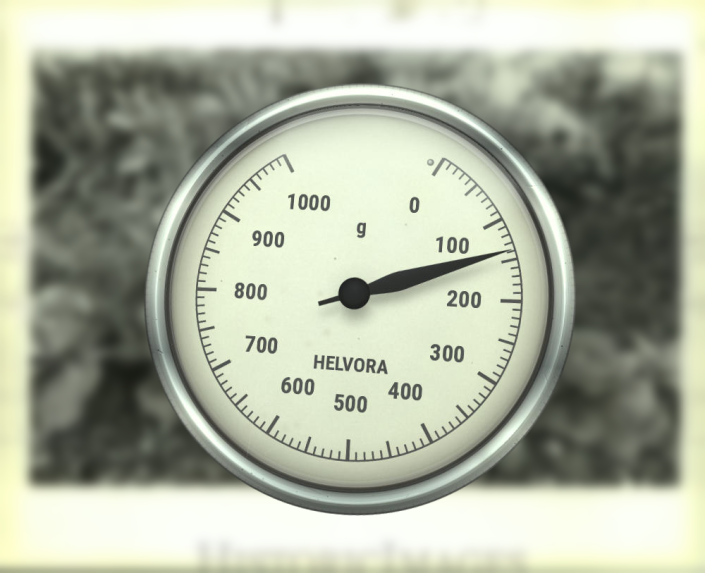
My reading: g 140
